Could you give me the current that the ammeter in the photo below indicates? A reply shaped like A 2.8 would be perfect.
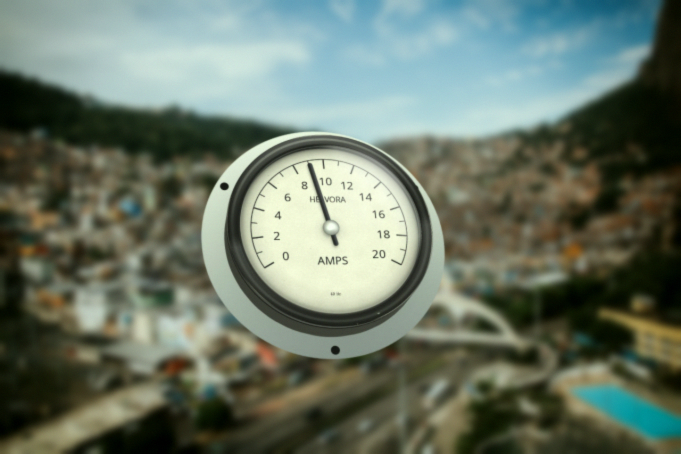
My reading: A 9
